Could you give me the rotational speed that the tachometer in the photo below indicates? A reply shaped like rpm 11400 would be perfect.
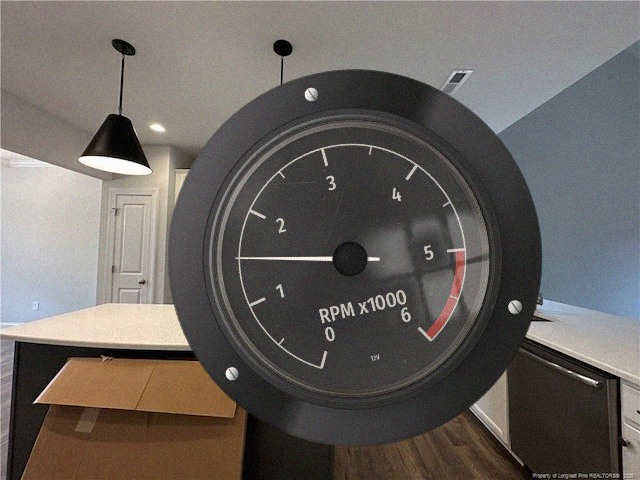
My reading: rpm 1500
